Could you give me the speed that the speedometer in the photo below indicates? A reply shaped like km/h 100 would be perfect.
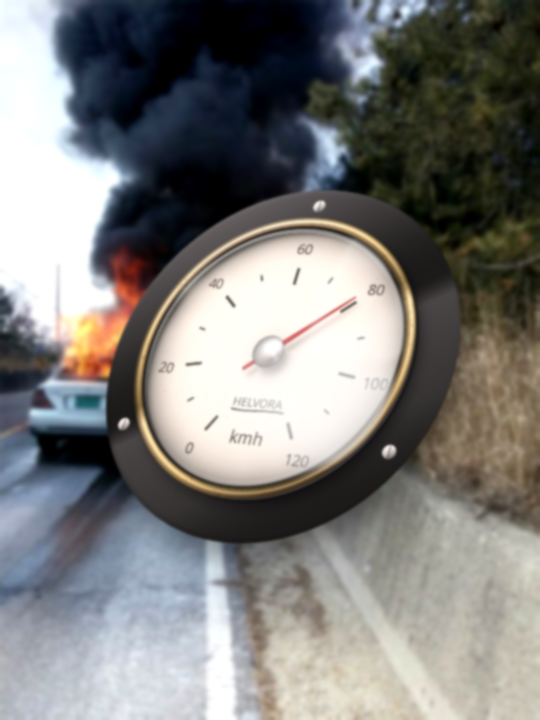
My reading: km/h 80
